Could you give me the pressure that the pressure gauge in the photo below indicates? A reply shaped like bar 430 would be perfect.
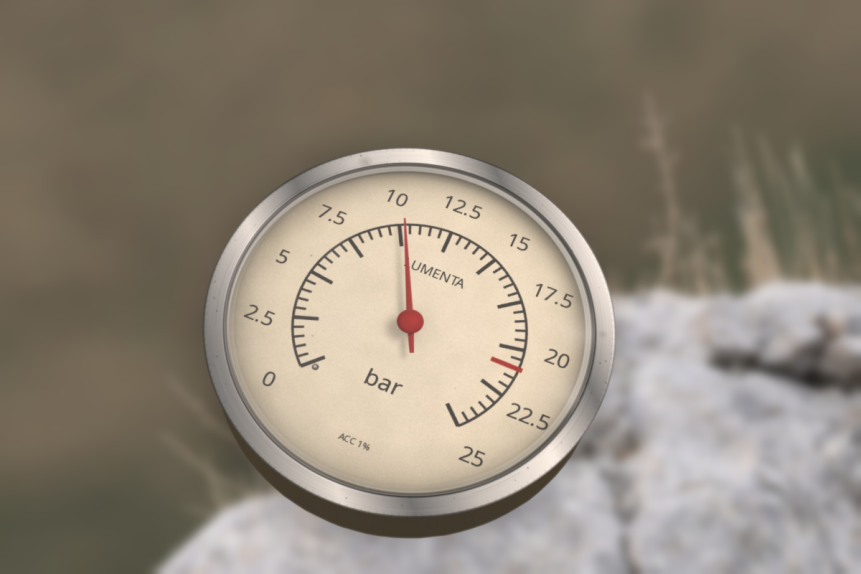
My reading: bar 10.25
